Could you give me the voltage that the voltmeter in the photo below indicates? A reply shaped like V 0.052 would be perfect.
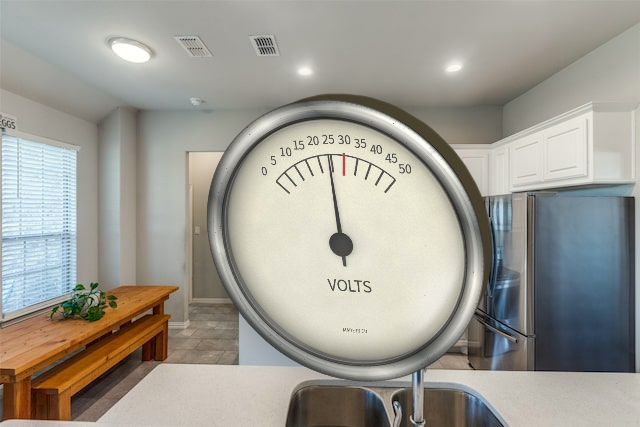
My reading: V 25
